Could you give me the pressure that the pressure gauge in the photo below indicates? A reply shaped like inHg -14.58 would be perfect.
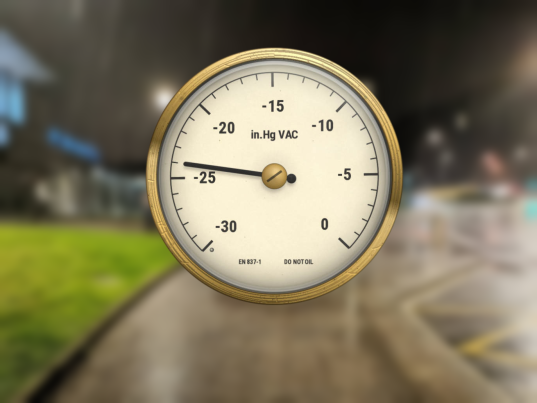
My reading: inHg -24
